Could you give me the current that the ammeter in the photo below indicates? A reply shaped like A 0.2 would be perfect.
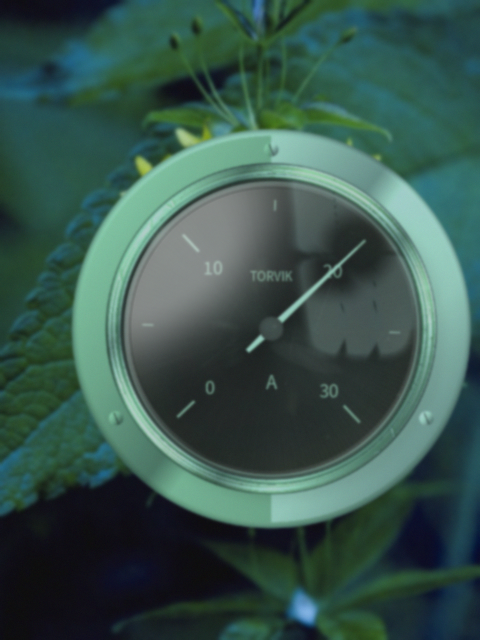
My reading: A 20
